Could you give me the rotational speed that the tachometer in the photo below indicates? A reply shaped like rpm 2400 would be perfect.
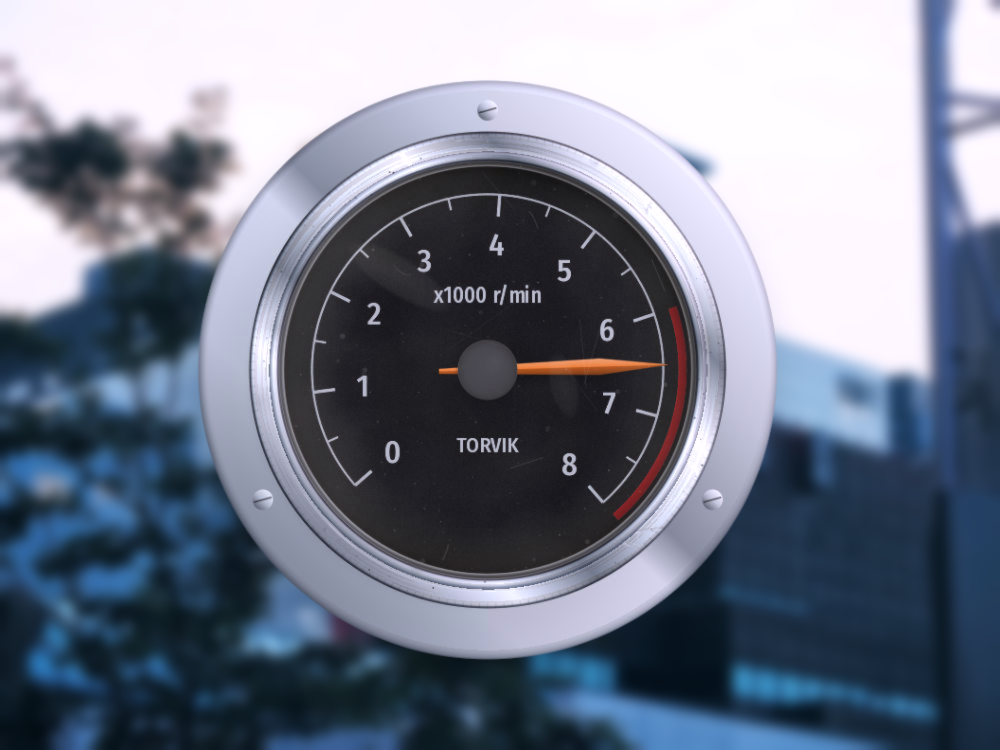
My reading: rpm 6500
